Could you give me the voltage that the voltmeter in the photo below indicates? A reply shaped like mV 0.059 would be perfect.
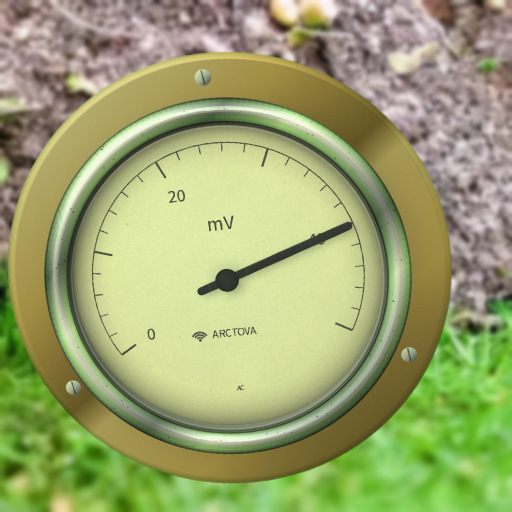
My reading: mV 40
